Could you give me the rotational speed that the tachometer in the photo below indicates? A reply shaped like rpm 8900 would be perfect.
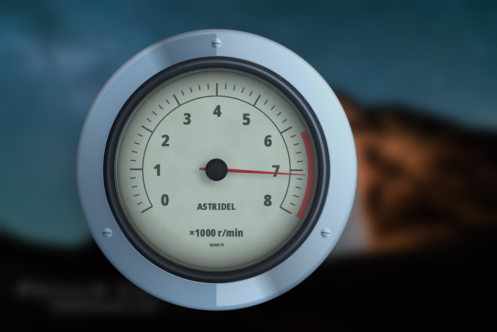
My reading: rpm 7100
